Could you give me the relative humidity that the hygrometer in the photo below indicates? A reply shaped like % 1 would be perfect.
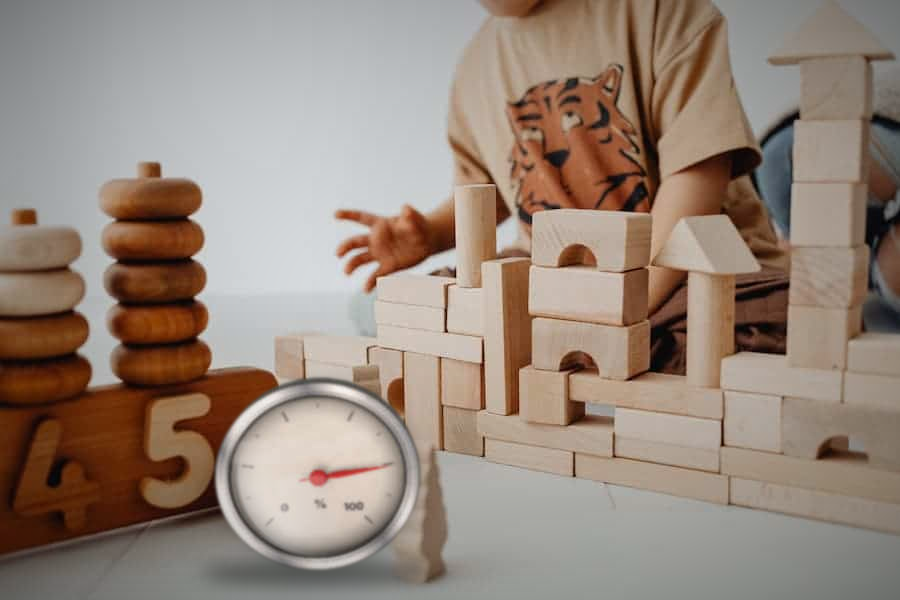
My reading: % 80
